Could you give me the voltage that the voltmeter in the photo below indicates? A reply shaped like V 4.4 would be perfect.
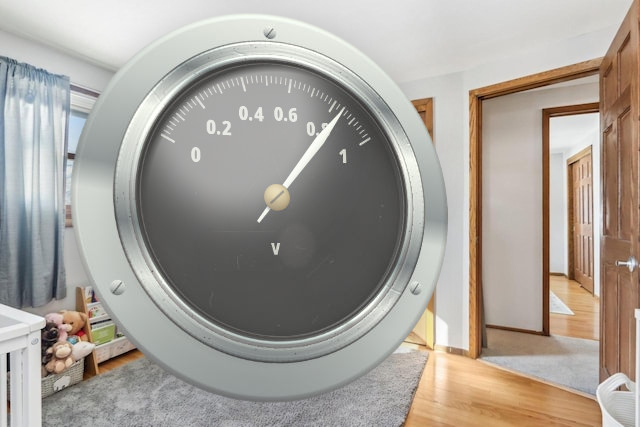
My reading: V 0.84
